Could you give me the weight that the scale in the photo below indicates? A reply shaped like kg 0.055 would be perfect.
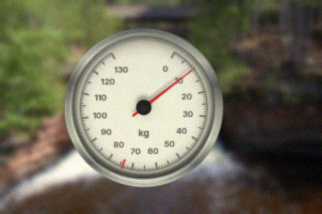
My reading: kg 10
